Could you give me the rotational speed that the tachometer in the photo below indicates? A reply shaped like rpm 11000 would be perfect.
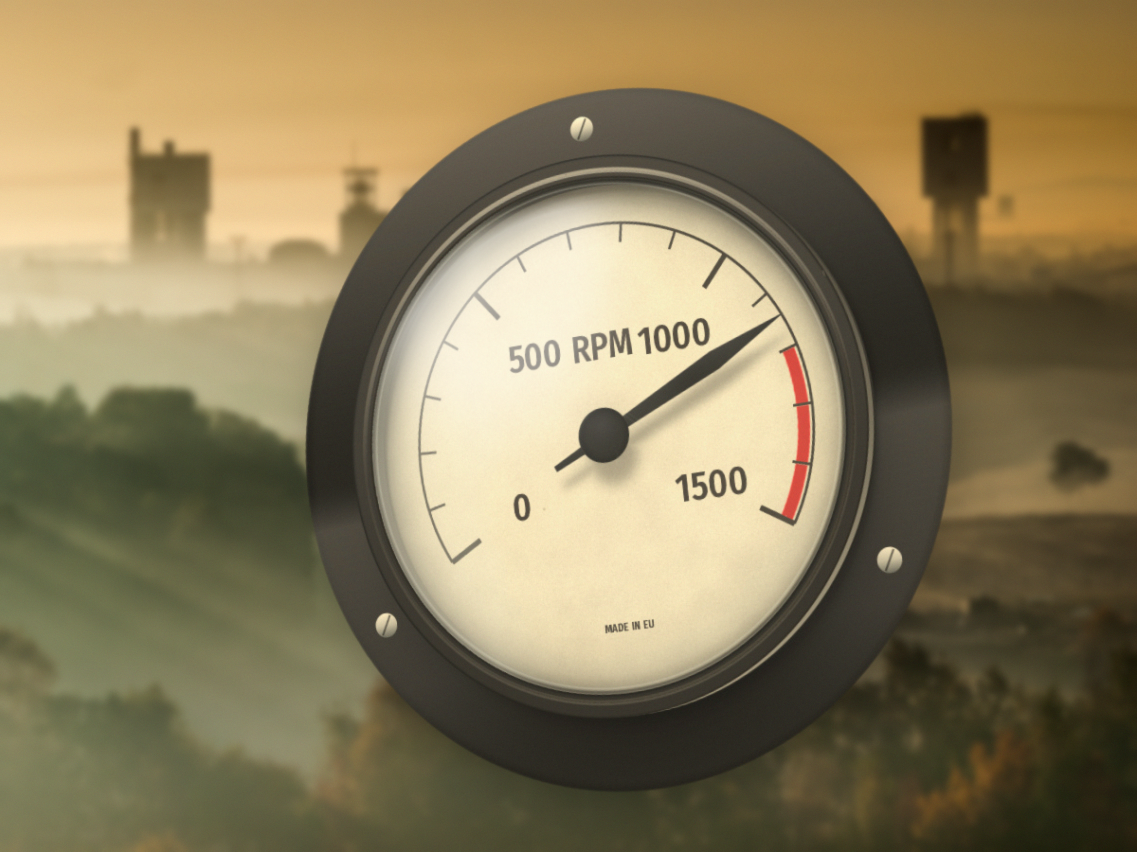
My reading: rpm 1150
